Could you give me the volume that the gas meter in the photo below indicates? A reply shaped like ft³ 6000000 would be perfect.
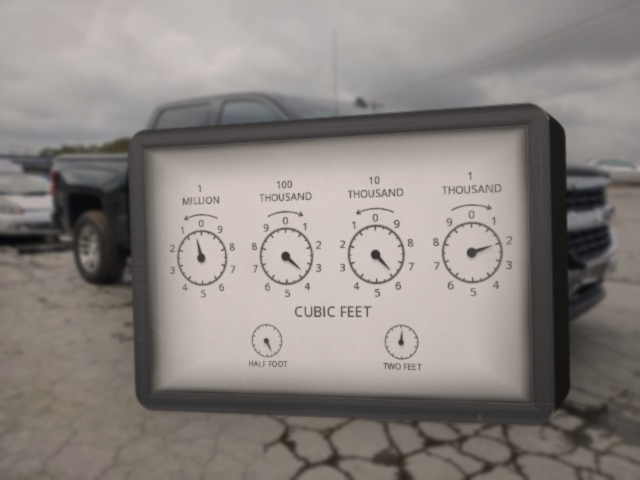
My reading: ft³ 36200
